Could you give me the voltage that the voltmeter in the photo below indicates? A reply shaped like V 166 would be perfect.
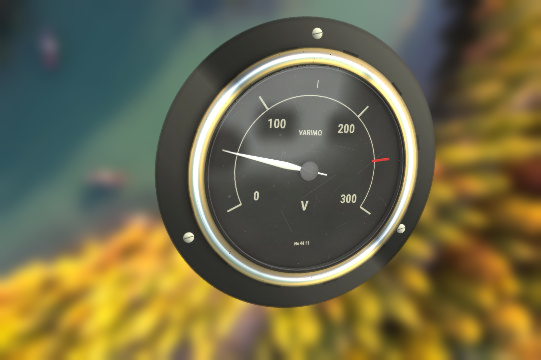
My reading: V 50
